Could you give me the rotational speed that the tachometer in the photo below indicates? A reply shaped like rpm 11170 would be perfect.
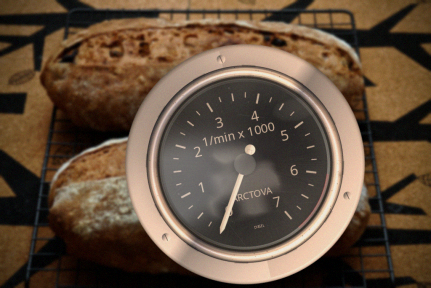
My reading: rpm 0
